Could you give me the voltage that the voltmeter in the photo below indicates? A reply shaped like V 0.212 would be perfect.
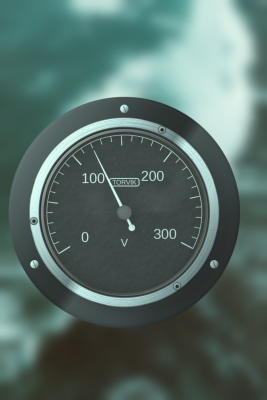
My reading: V 120
